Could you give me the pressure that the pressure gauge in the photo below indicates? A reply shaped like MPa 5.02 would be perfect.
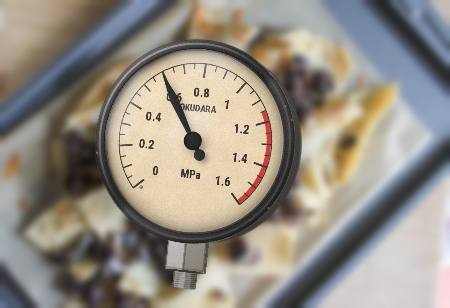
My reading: MPa 0.6
